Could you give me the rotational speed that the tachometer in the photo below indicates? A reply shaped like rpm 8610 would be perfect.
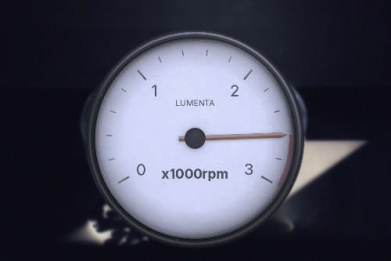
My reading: rpm 2600
